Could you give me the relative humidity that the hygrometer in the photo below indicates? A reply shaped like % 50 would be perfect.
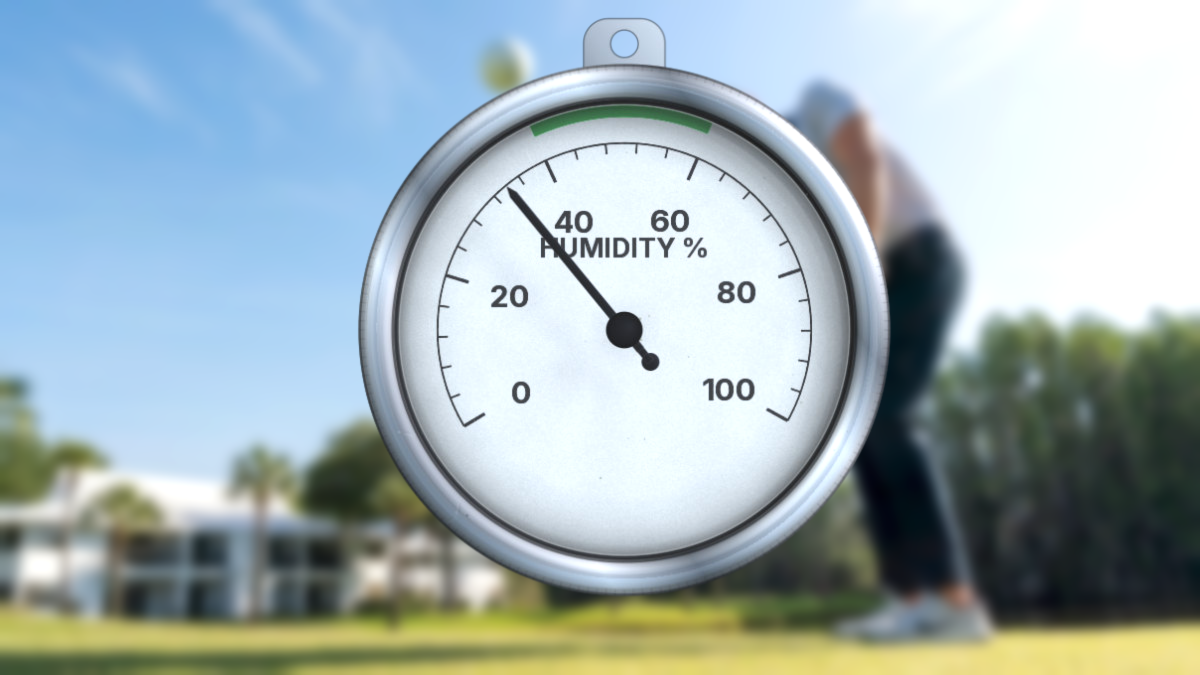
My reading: % 34
